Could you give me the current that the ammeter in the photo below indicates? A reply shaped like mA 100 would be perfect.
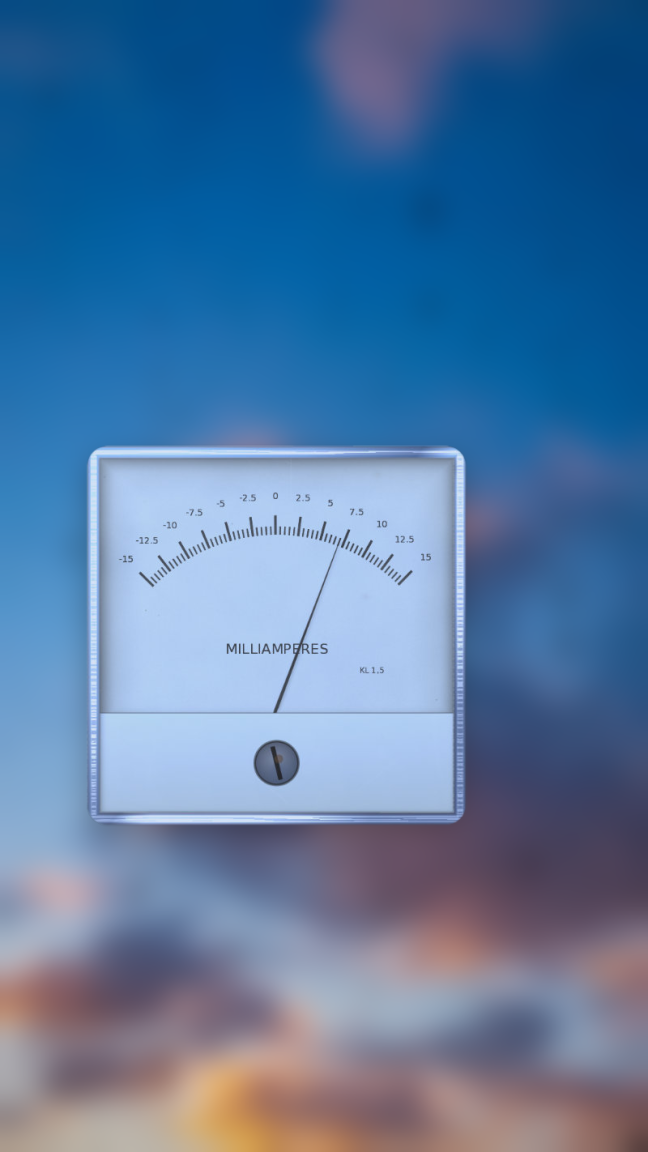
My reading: mA 7
